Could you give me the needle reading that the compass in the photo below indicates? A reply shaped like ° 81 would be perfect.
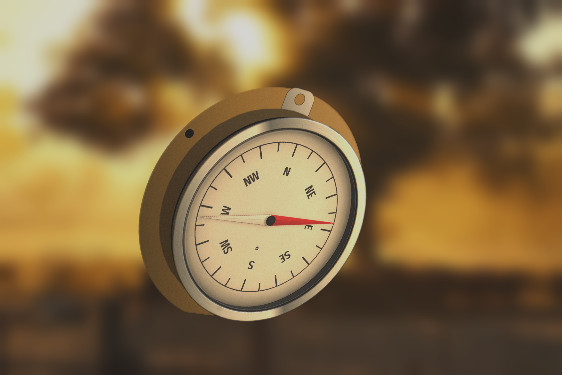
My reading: ° 82.5
